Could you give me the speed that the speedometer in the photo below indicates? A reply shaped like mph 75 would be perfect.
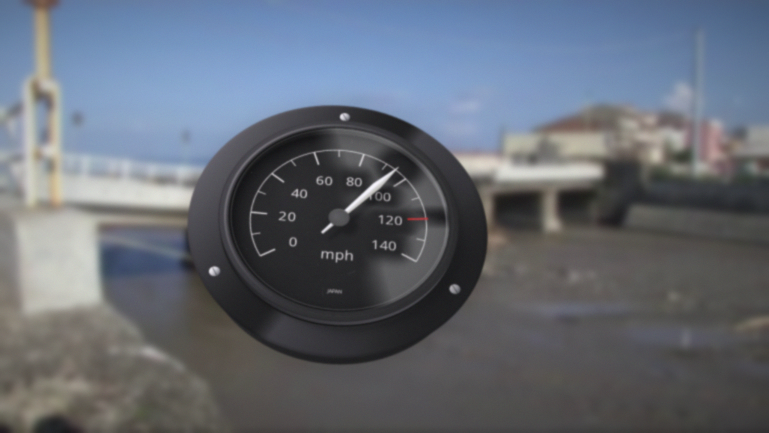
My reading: mph 95
